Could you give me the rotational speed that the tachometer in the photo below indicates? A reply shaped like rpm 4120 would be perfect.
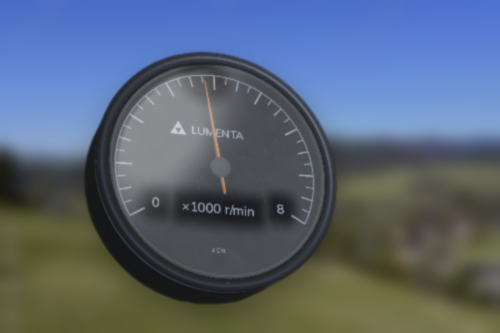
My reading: rpm 3750
